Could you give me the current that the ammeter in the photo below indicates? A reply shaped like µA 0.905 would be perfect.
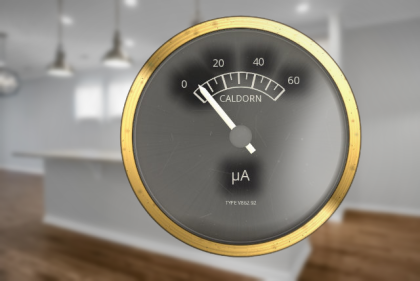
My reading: µA 5
